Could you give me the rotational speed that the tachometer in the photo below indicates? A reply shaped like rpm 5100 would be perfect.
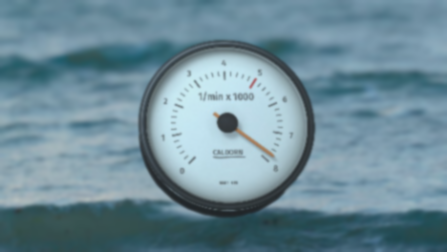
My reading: rpm 7800
